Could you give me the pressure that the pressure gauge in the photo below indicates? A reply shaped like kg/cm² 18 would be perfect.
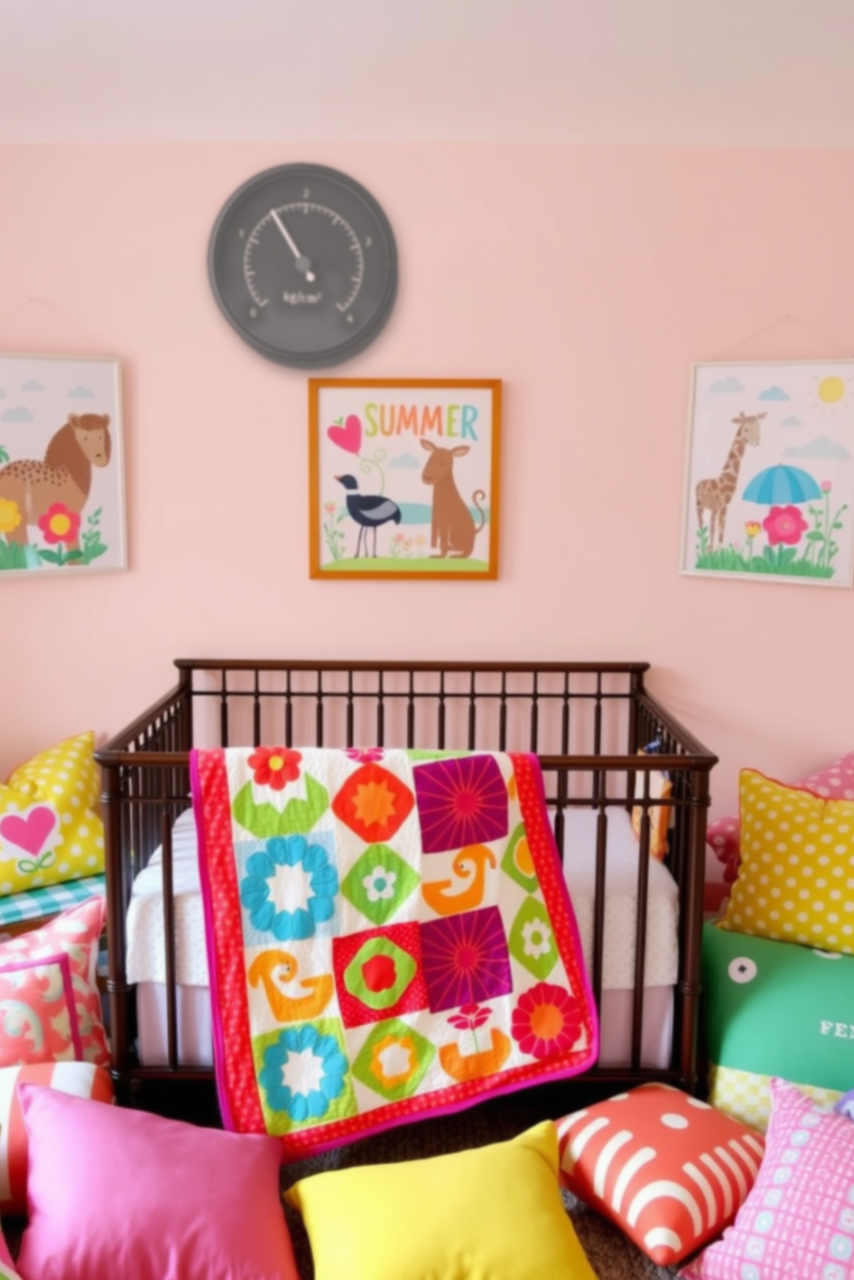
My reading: kg/cm² 1.5
